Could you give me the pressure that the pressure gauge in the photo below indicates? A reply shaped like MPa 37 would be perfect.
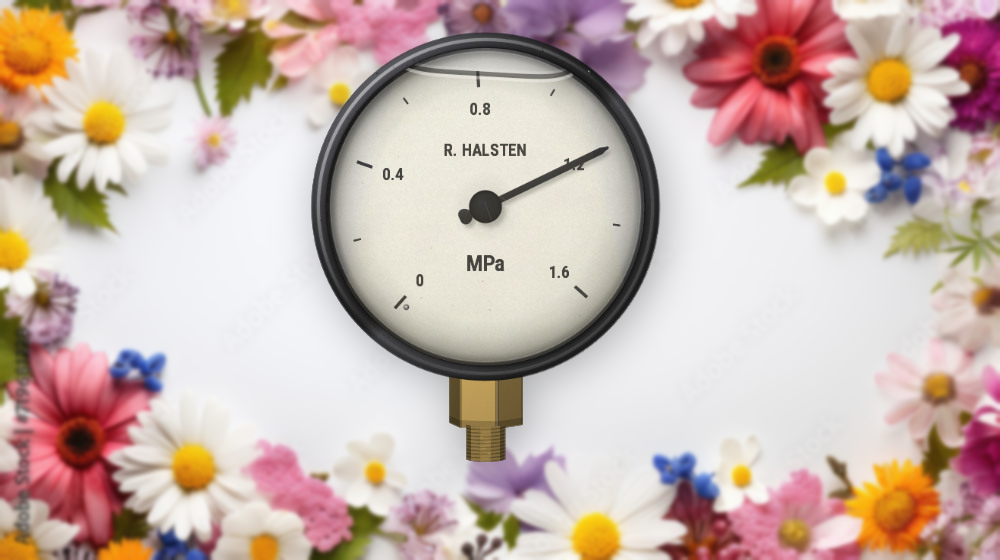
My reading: MPa 1.2
